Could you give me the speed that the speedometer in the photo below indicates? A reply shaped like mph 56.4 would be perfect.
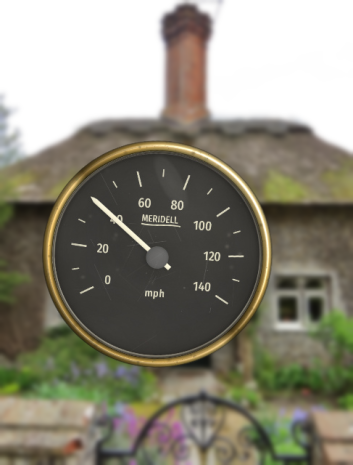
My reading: mph 40
